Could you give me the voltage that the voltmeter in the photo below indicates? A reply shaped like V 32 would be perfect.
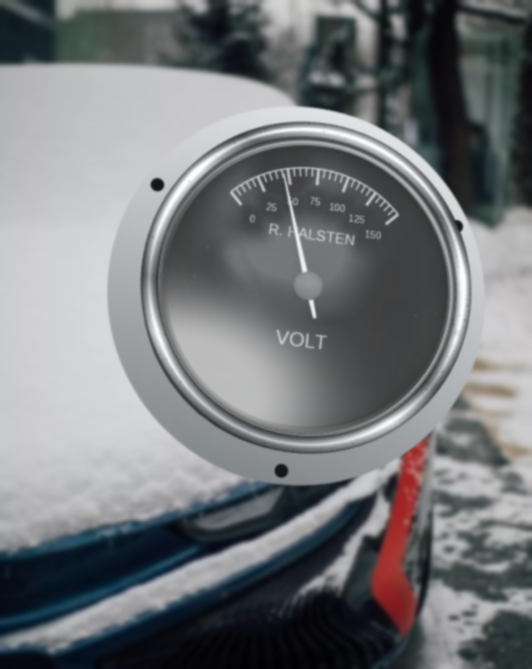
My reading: V 45
